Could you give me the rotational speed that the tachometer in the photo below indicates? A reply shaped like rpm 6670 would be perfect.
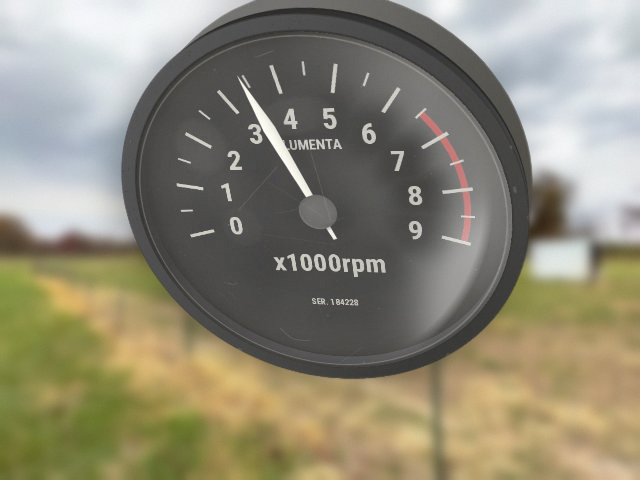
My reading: rpm 3500
